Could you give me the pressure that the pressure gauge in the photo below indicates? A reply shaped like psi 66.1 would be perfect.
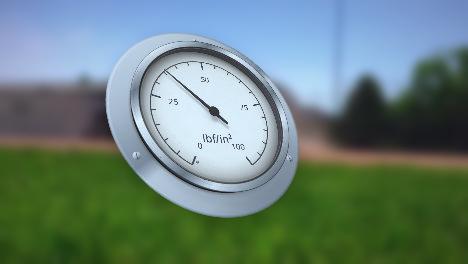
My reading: psi 35
